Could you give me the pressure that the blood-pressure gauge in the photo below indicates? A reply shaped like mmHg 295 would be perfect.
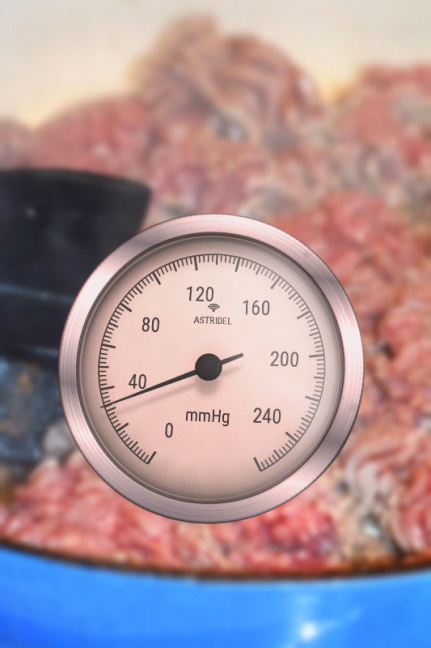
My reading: mmHg 32
